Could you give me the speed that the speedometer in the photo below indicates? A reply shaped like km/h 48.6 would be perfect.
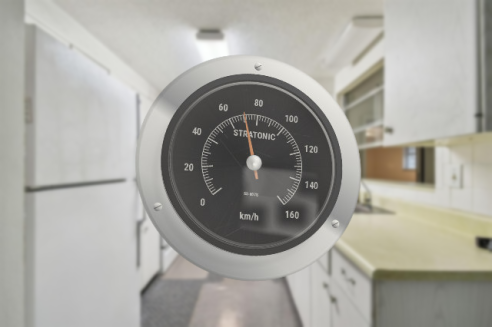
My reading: km/h 70
